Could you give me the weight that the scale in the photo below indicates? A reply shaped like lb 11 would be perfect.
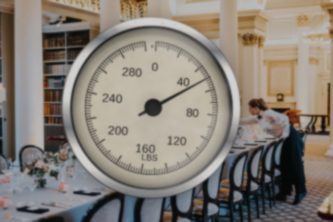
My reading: lb 50
